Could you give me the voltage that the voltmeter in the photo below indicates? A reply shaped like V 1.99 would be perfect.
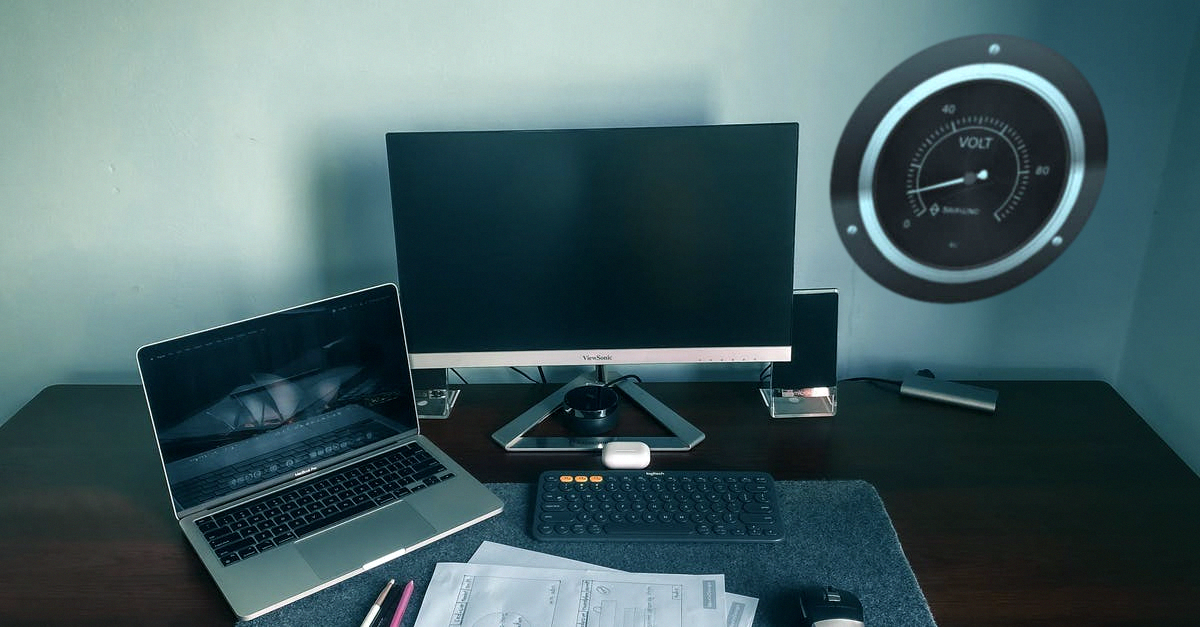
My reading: V 10
